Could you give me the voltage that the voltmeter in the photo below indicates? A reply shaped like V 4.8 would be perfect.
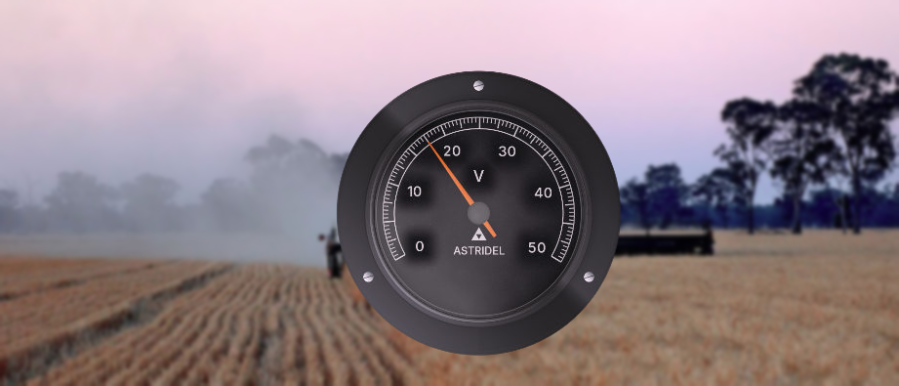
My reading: V 17.5
